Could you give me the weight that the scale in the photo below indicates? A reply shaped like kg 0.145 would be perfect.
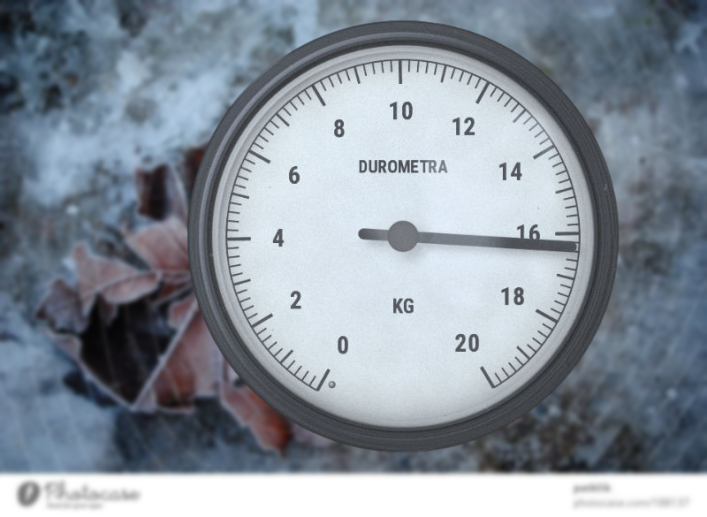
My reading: kg 16.3
